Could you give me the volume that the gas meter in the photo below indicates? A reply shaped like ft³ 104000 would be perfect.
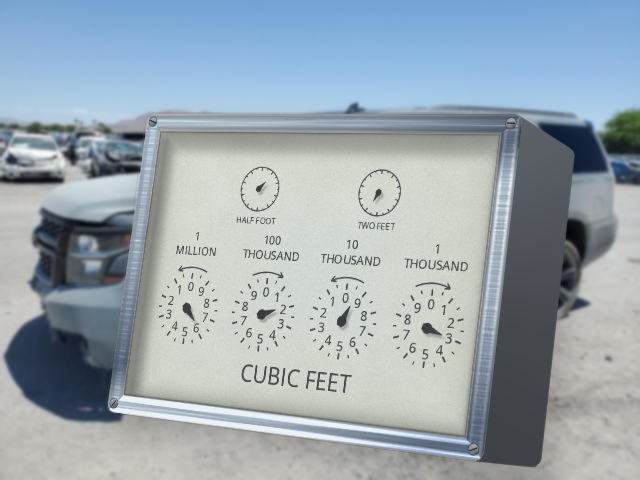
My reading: ft³ 619300
